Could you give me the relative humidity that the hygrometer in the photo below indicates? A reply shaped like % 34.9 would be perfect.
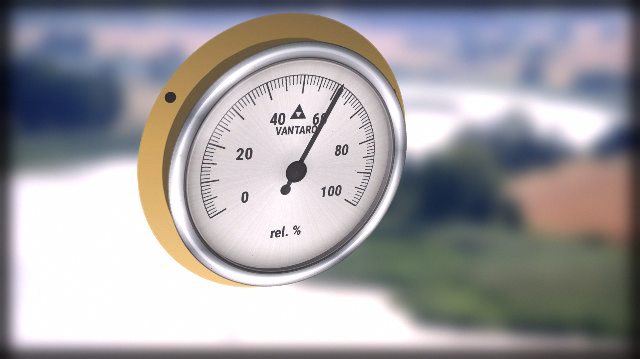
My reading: % 60
